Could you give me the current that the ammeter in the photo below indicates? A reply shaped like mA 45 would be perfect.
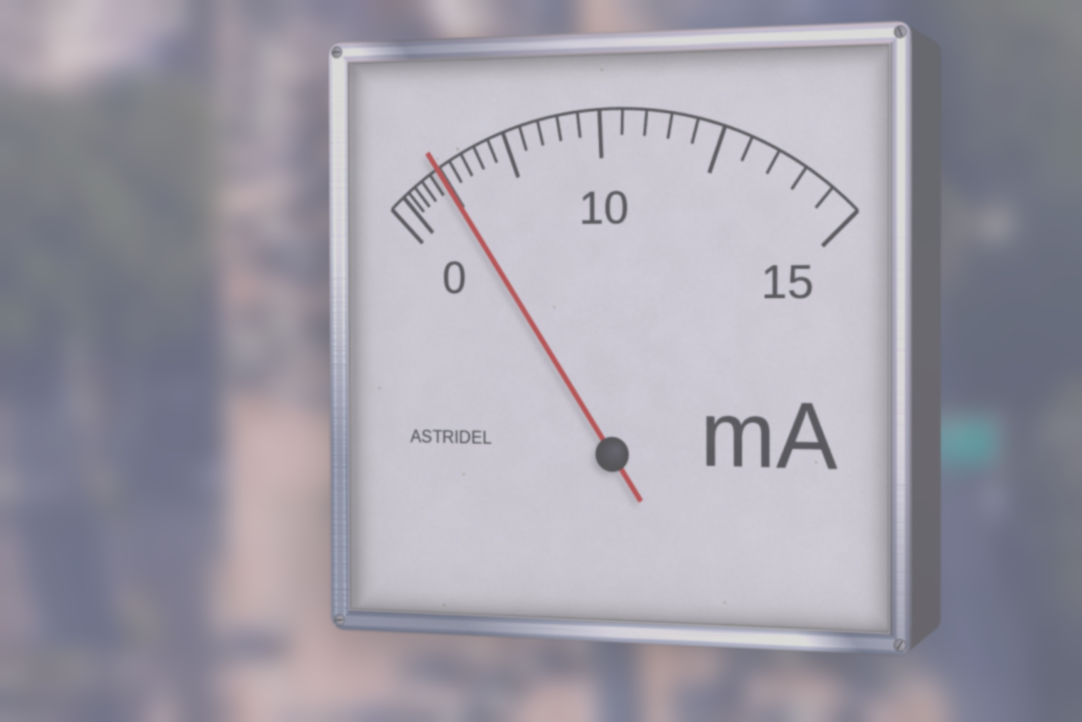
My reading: mA 5
